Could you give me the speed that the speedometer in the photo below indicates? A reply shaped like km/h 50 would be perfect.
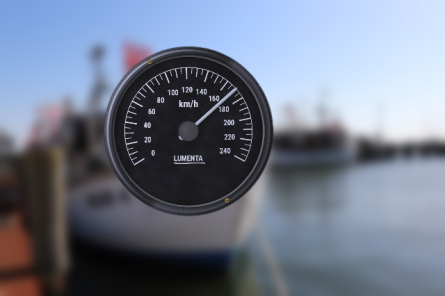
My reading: km/h 170
